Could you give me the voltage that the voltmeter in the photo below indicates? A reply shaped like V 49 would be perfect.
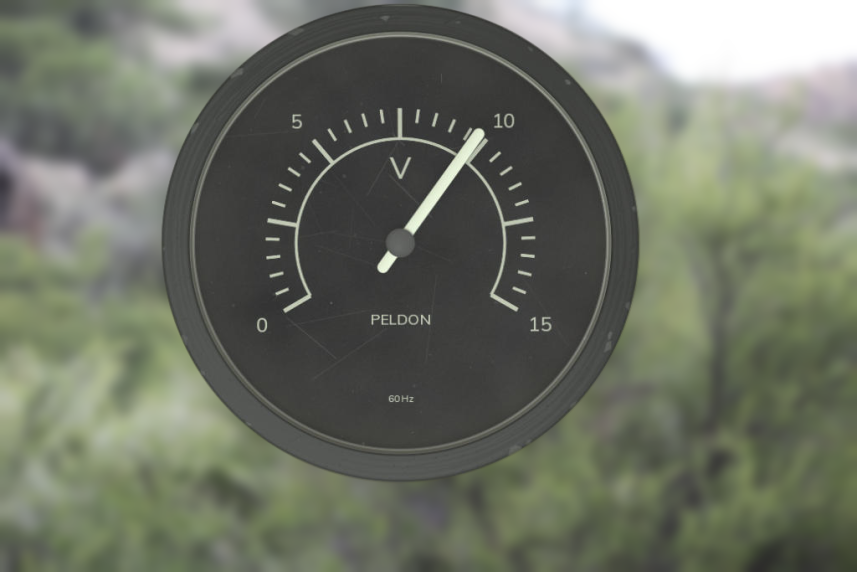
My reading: V 9.75
